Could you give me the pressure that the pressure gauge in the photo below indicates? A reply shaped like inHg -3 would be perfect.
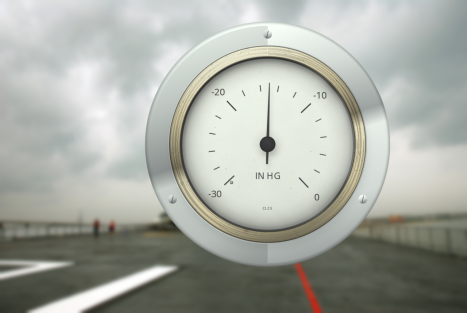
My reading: inHg -15
